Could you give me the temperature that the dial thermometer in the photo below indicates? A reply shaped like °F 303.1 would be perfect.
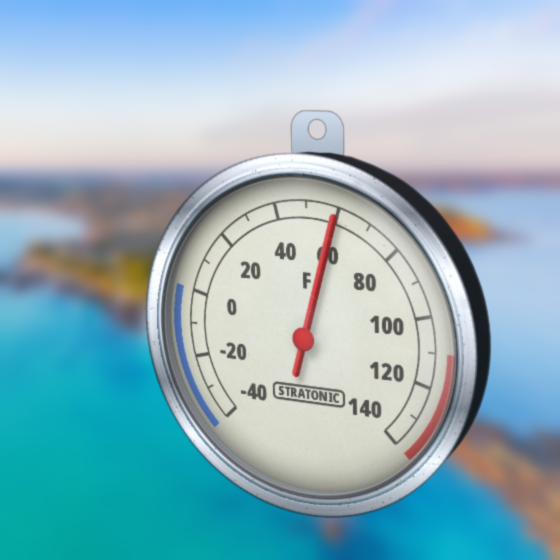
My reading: °F 60
